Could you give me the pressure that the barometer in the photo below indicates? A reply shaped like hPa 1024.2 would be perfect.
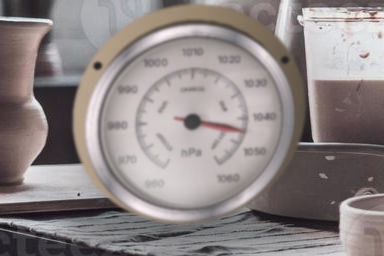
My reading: hPa 1045
